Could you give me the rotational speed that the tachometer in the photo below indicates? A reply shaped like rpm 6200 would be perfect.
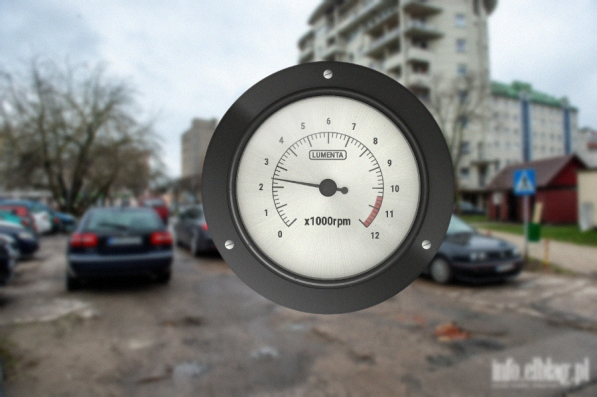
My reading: rpm 2400
